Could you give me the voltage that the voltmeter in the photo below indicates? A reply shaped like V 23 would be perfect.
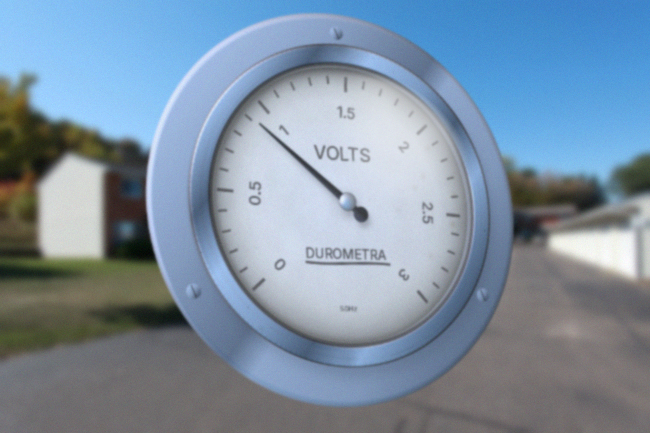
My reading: V 0.9
